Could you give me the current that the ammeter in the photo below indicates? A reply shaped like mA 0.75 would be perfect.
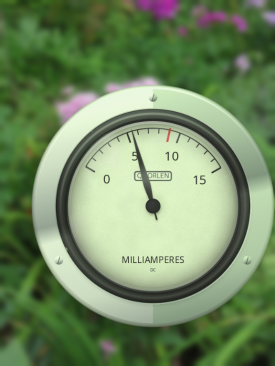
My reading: mA 5.5
